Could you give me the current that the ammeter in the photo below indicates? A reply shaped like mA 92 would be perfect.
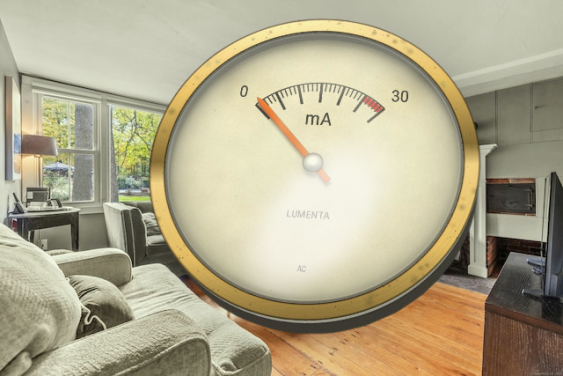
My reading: mA 1
